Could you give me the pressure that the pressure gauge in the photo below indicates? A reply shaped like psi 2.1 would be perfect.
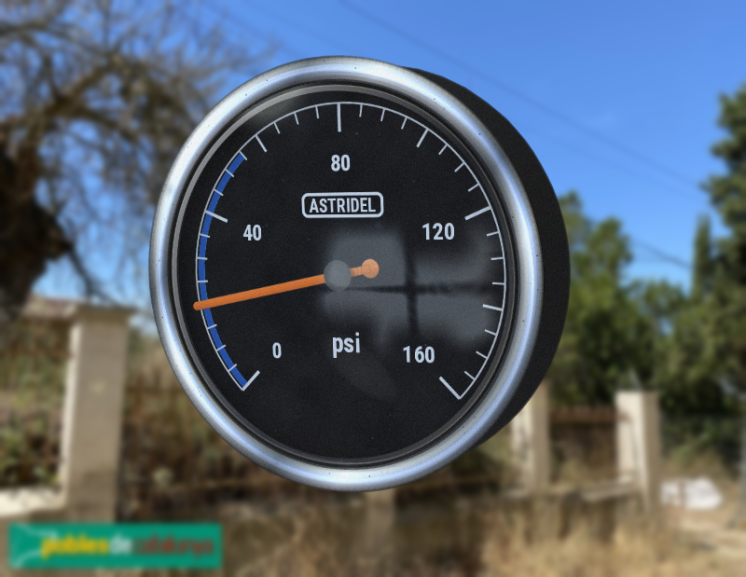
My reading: psi 20
